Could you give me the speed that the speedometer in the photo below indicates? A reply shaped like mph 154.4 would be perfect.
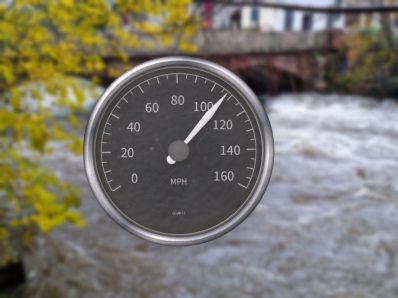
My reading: mph 107.5
